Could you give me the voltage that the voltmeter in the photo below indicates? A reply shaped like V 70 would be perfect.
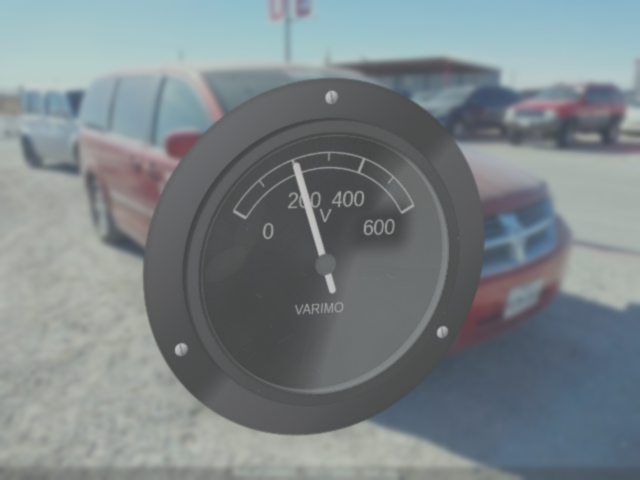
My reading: V 200
